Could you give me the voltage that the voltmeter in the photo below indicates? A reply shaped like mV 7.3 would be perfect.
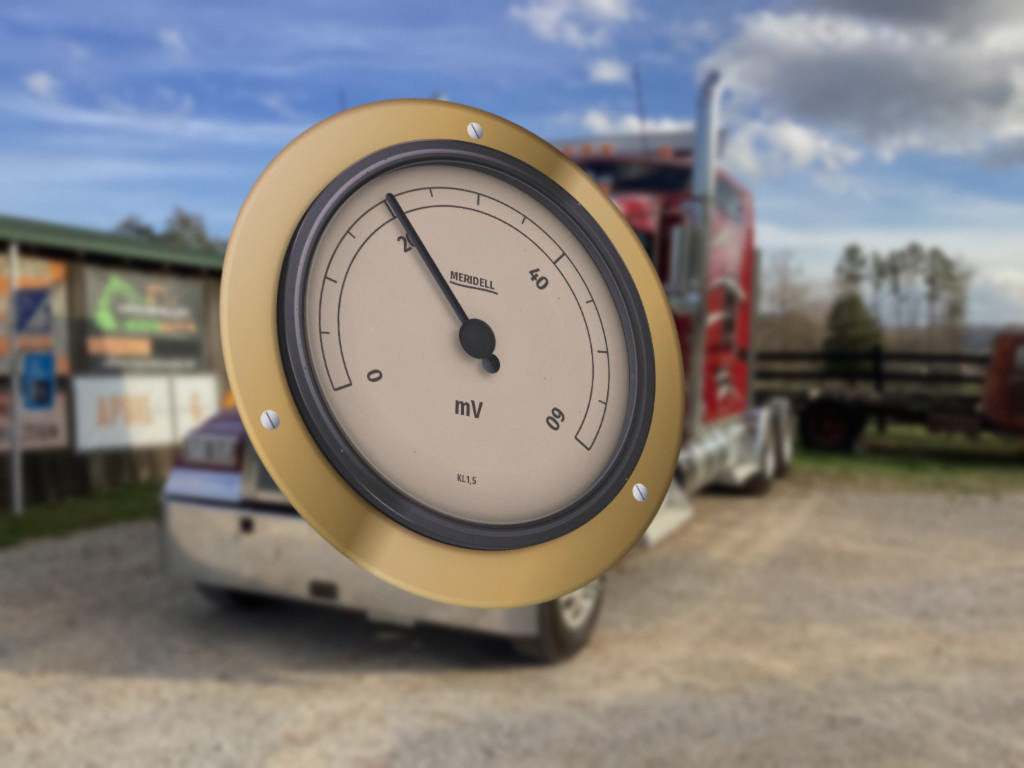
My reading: mV 20
